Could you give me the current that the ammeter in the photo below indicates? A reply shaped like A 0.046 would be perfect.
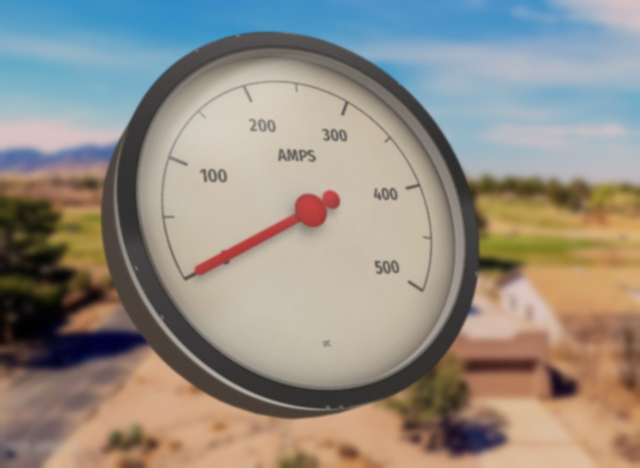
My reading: A 0
